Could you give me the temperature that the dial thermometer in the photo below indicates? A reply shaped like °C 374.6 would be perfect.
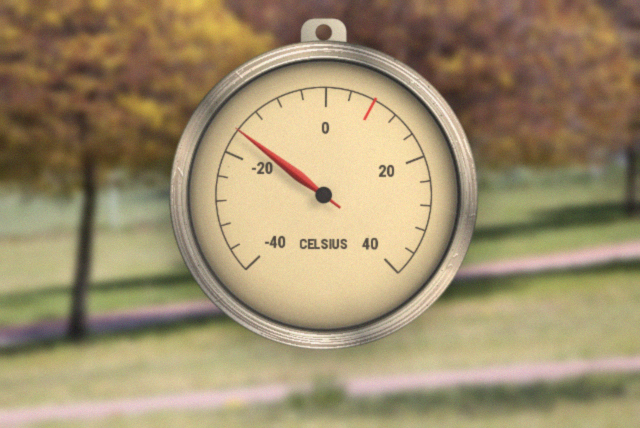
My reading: °C -16
